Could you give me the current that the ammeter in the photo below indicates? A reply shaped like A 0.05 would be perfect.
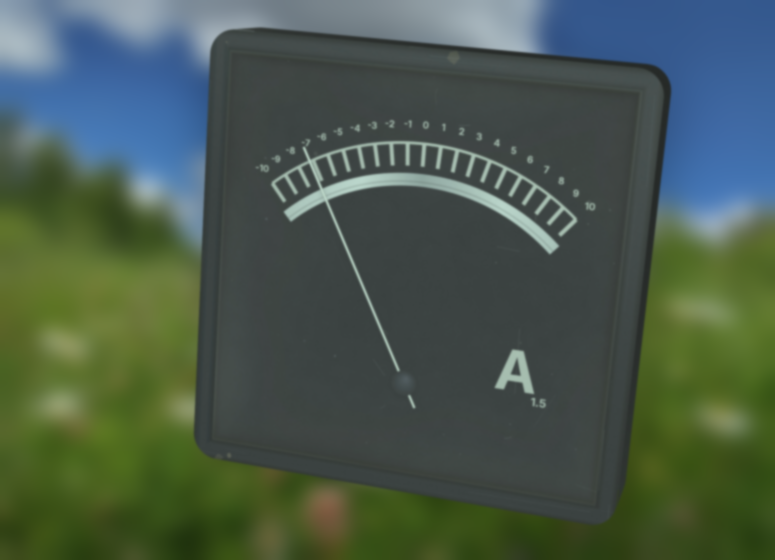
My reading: A -7
